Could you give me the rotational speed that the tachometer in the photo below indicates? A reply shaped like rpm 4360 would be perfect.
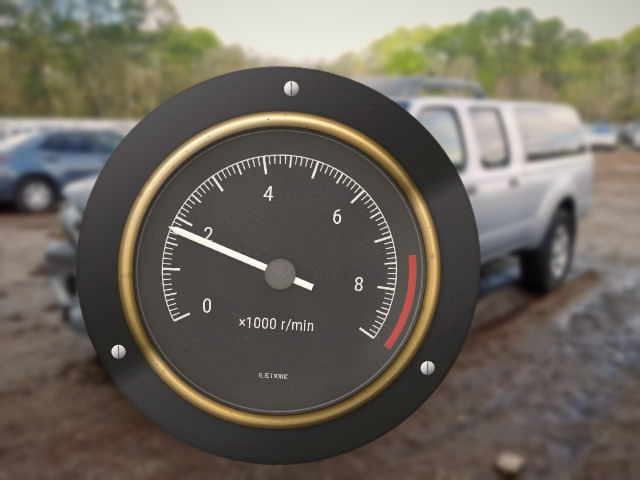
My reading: rpm 1800
